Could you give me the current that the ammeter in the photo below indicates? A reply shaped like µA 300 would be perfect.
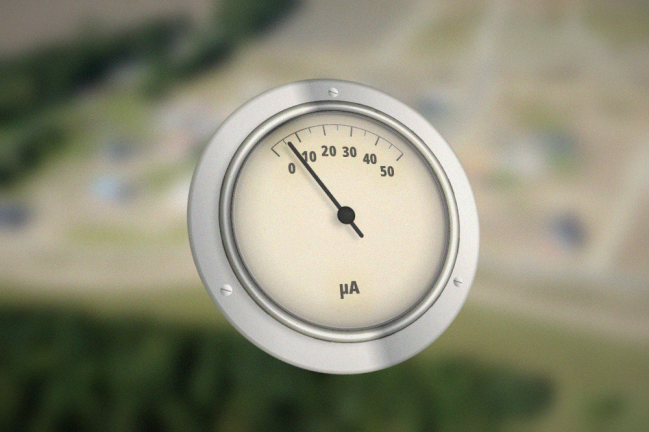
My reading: µA 5
